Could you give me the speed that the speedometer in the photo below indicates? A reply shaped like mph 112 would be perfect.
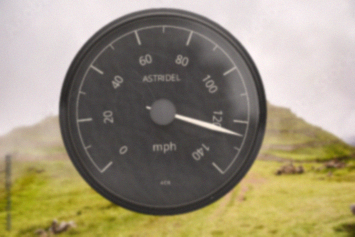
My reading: mph 125
